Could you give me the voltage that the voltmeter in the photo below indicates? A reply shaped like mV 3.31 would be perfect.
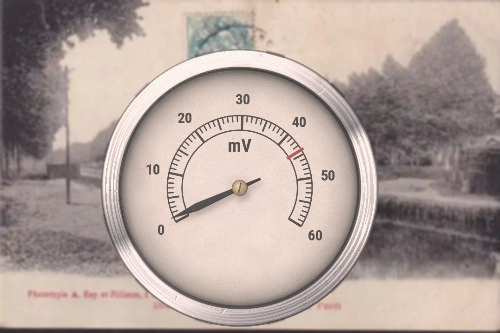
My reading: mV 1
